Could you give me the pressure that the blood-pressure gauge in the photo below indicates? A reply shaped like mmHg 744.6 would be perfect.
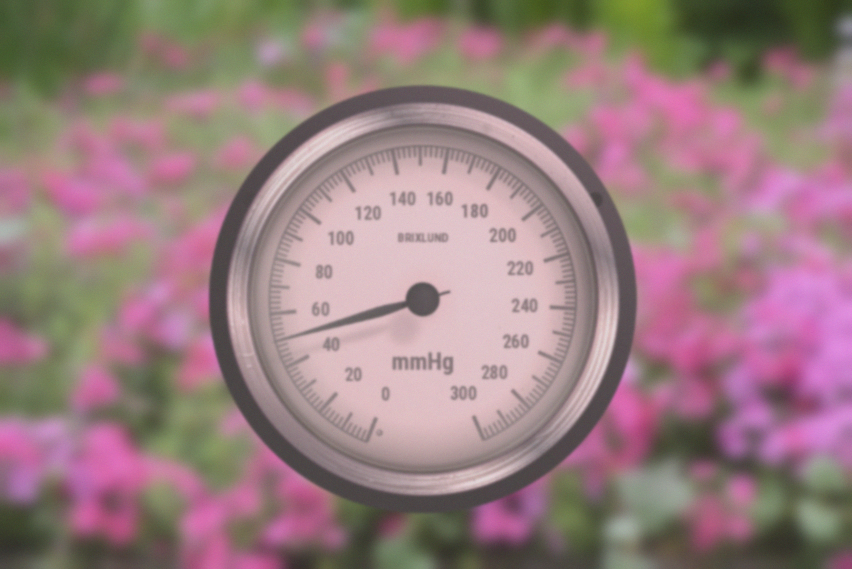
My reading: mmHg 50
